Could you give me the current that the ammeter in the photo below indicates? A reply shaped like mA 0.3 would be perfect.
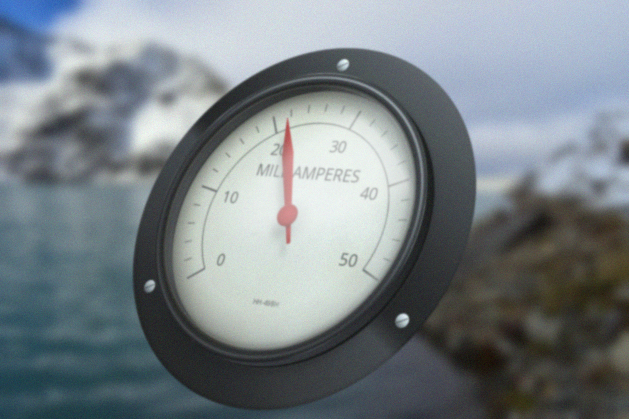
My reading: mA 22
